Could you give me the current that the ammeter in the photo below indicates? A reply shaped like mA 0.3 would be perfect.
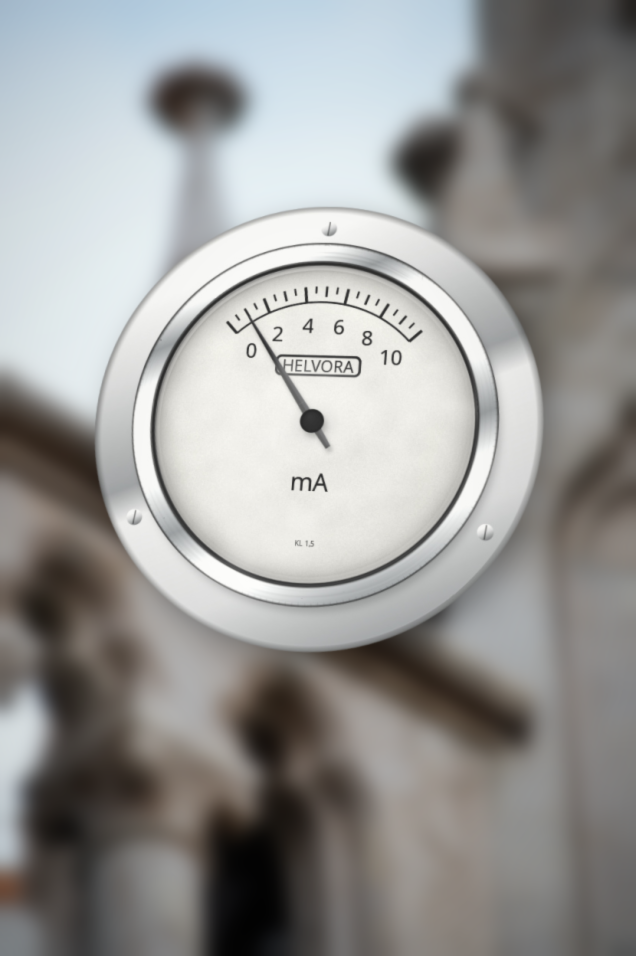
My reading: mA 1
